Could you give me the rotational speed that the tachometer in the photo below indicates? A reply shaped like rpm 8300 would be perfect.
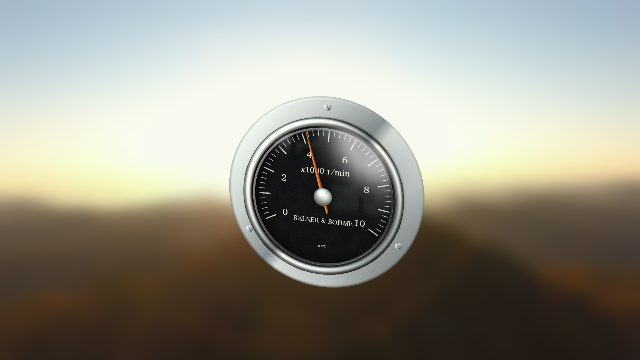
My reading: rpm 4200
